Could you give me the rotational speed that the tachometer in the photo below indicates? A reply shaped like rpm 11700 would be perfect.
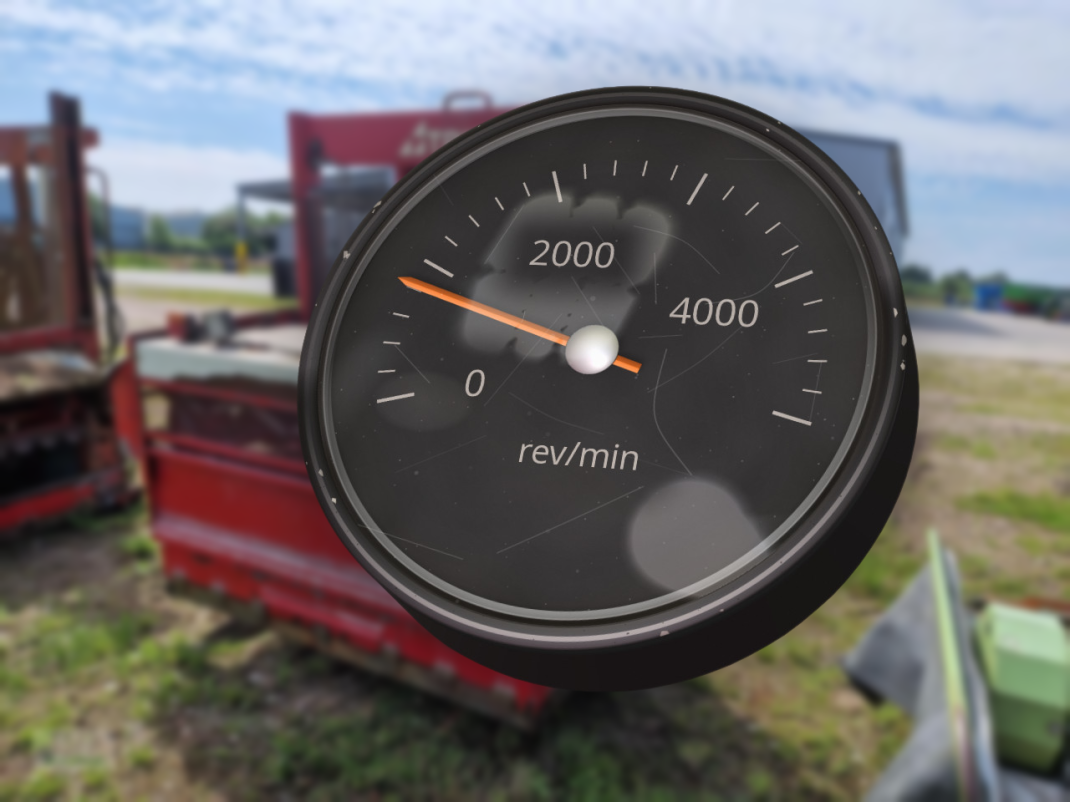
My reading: rpm 800
